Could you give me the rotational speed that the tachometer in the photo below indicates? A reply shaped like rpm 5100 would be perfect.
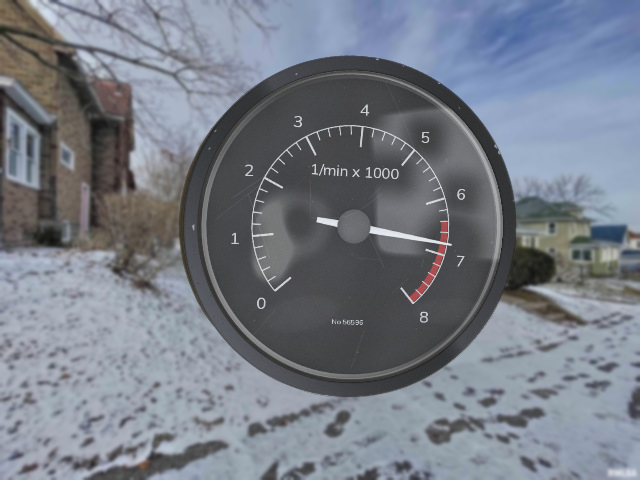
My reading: rpm 6800
